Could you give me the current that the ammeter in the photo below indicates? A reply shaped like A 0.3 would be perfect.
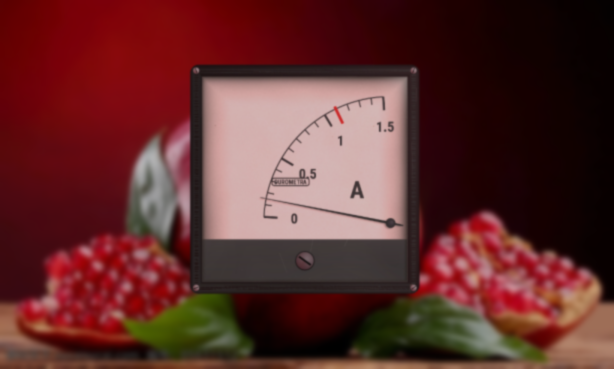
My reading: A 0.15
